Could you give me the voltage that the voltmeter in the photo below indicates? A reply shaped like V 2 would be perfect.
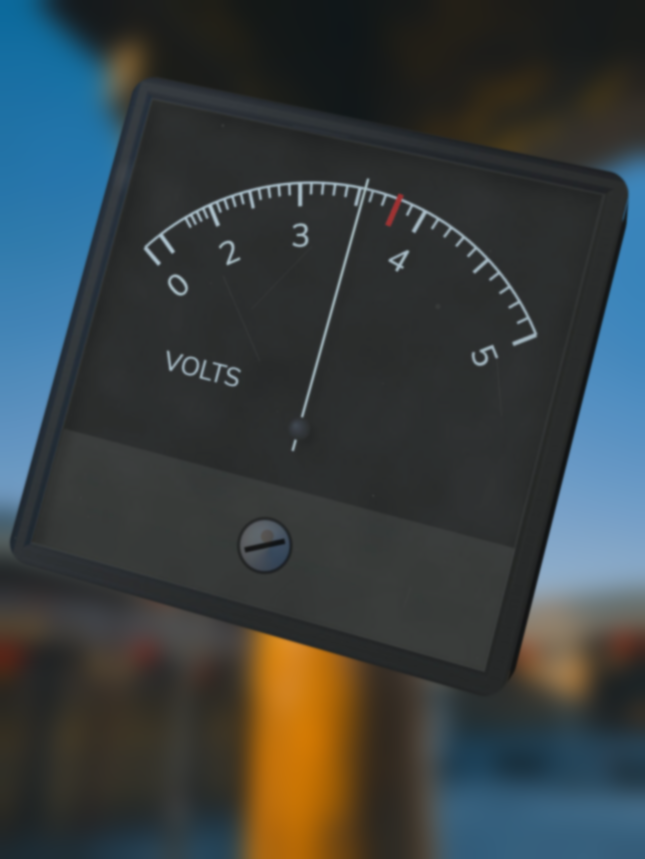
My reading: V 3.55
